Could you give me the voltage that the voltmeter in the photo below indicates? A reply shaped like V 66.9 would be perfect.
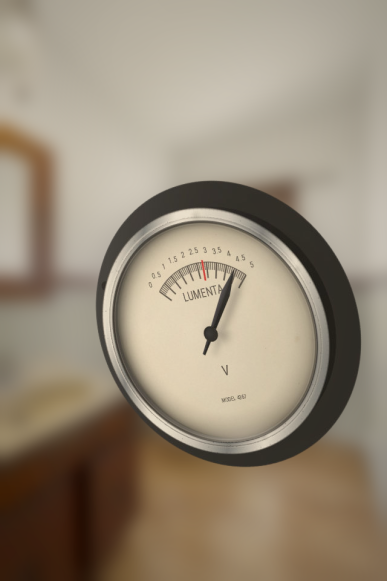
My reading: V 4.5
